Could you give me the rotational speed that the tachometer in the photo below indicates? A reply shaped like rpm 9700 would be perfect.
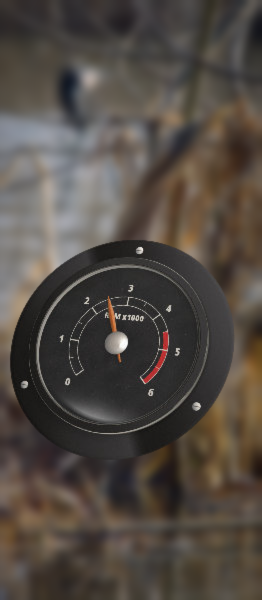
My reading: rpm 2500
